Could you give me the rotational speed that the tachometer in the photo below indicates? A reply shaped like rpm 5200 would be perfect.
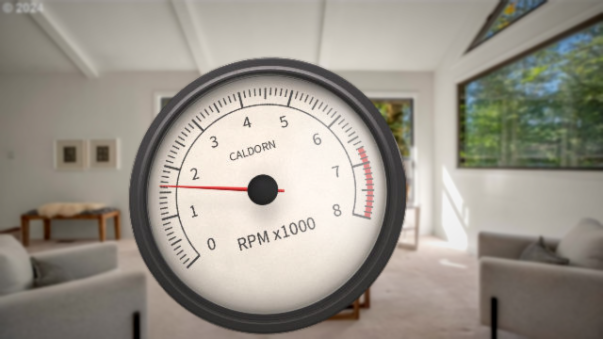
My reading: rpm 1600
